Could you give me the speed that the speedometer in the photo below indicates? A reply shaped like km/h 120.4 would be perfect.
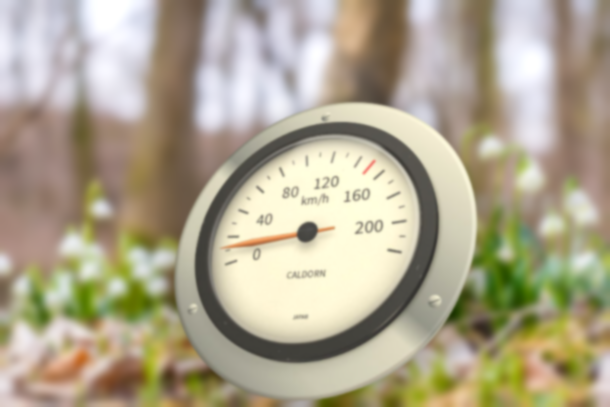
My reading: km/h 10
